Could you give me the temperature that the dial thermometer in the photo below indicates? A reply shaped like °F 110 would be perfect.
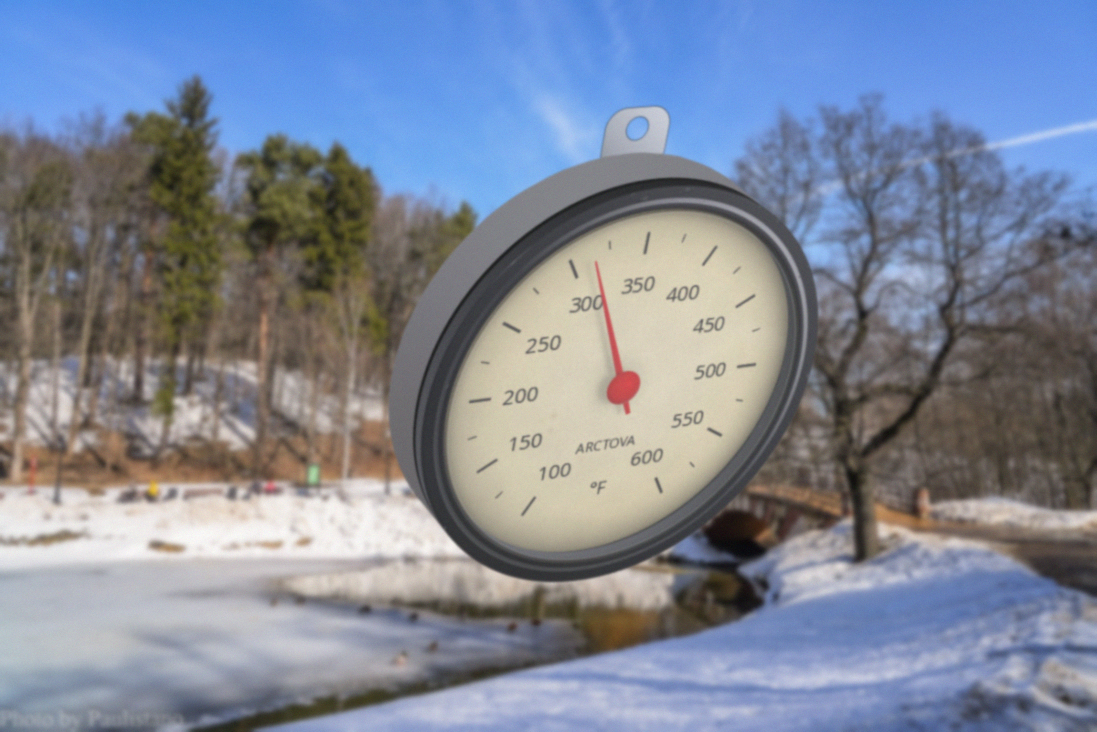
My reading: °F 312.5
